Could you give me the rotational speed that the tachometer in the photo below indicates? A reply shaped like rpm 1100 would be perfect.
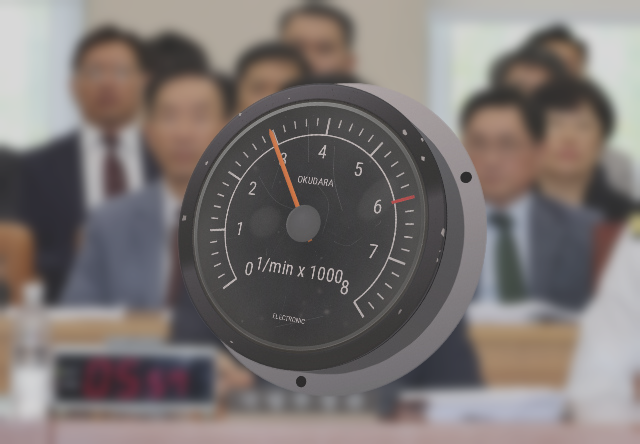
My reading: rpm 3000
